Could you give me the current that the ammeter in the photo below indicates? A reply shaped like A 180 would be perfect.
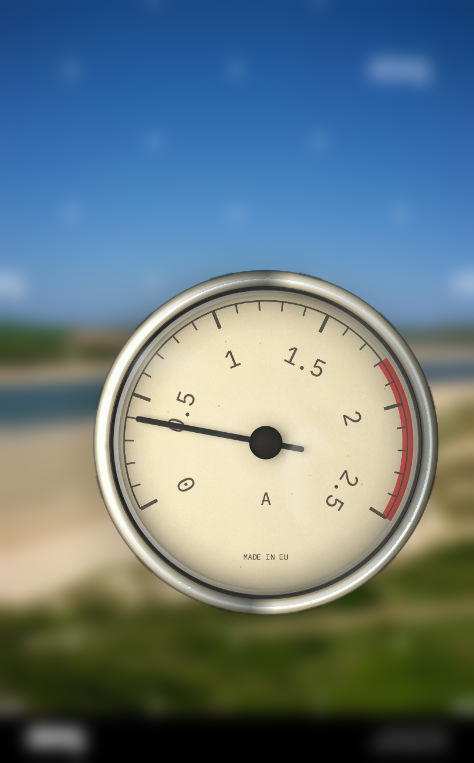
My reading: A 0.4
